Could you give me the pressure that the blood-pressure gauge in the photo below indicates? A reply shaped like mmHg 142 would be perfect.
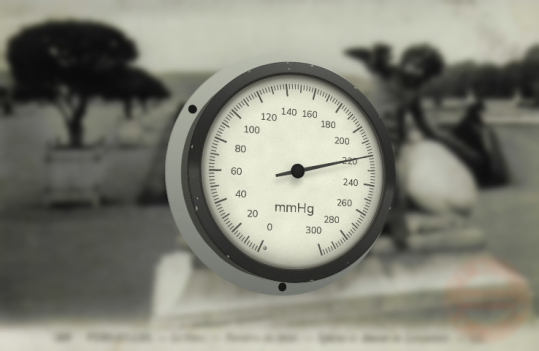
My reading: mmHg 220
